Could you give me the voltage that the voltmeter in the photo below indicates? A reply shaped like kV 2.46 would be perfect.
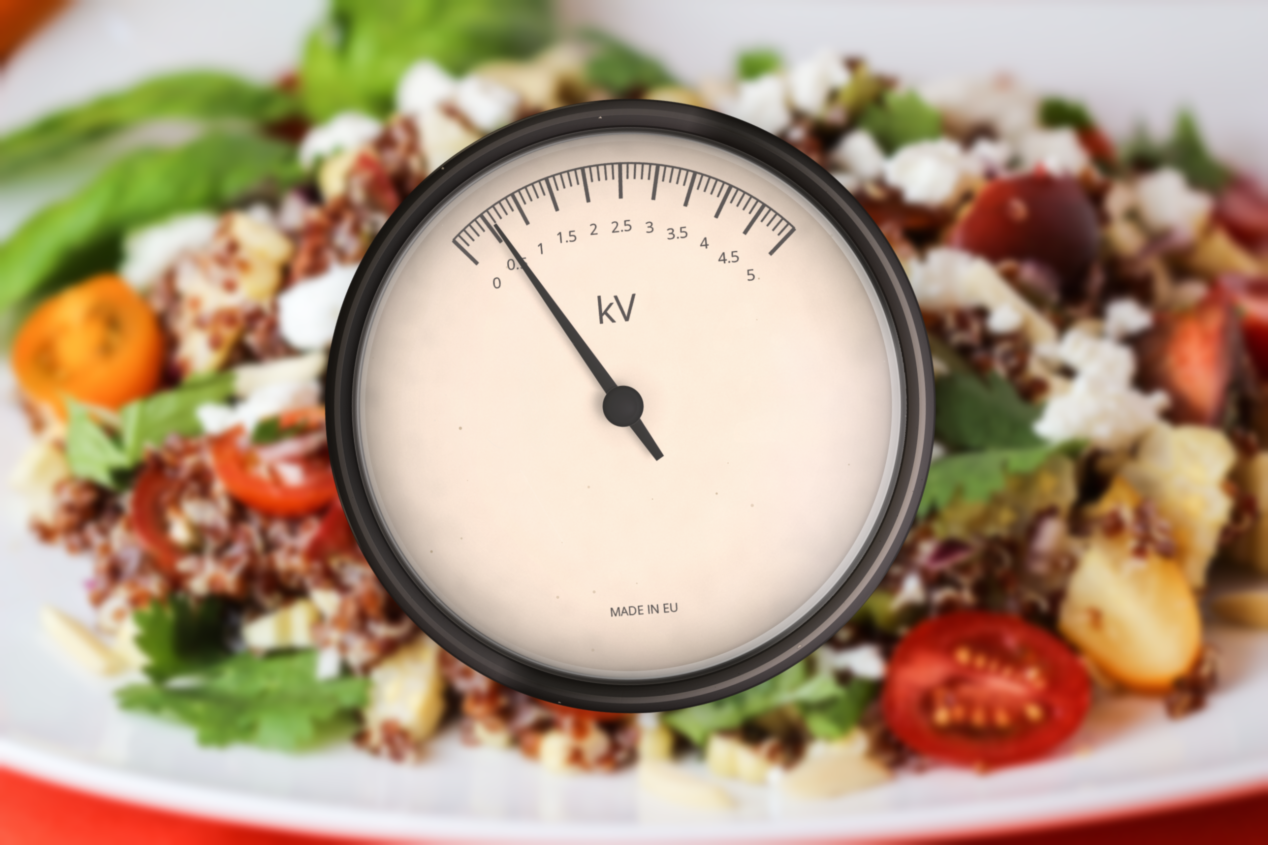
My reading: kV 0.6
